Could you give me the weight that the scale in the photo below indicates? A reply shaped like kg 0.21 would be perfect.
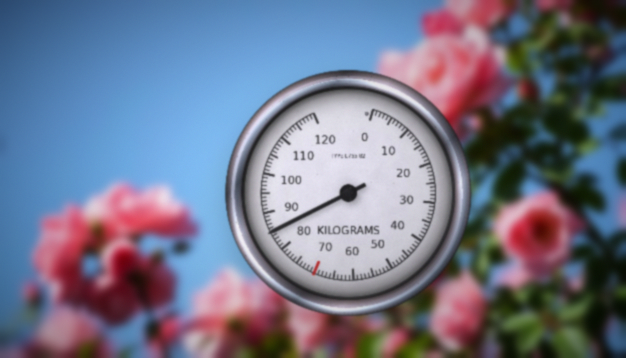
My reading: kg 85
